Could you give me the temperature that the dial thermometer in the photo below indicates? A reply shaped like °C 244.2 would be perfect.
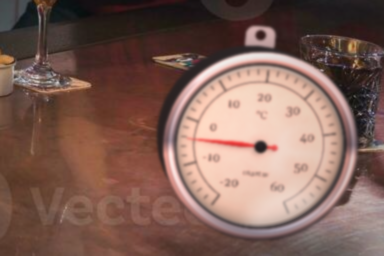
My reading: °C -4
